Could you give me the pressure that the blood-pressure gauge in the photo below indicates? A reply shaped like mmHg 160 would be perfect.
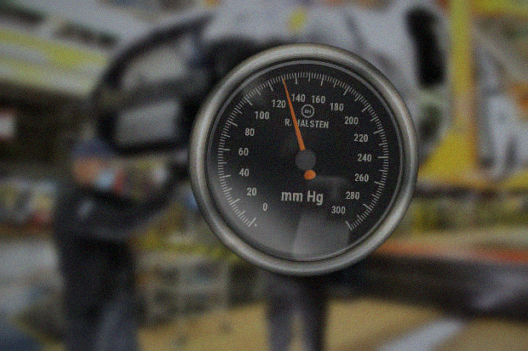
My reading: mmHg 130
